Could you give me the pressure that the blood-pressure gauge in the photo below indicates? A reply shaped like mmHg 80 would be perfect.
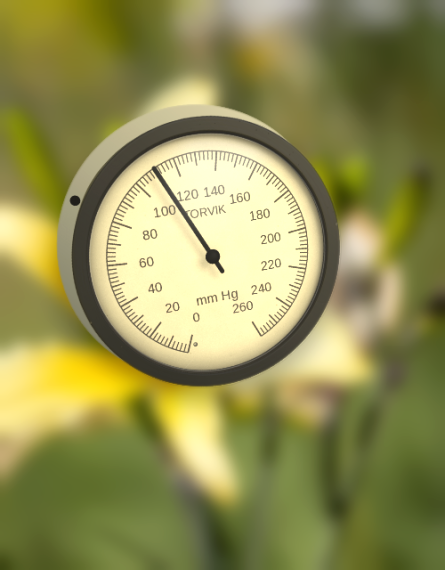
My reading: mmHg 110
